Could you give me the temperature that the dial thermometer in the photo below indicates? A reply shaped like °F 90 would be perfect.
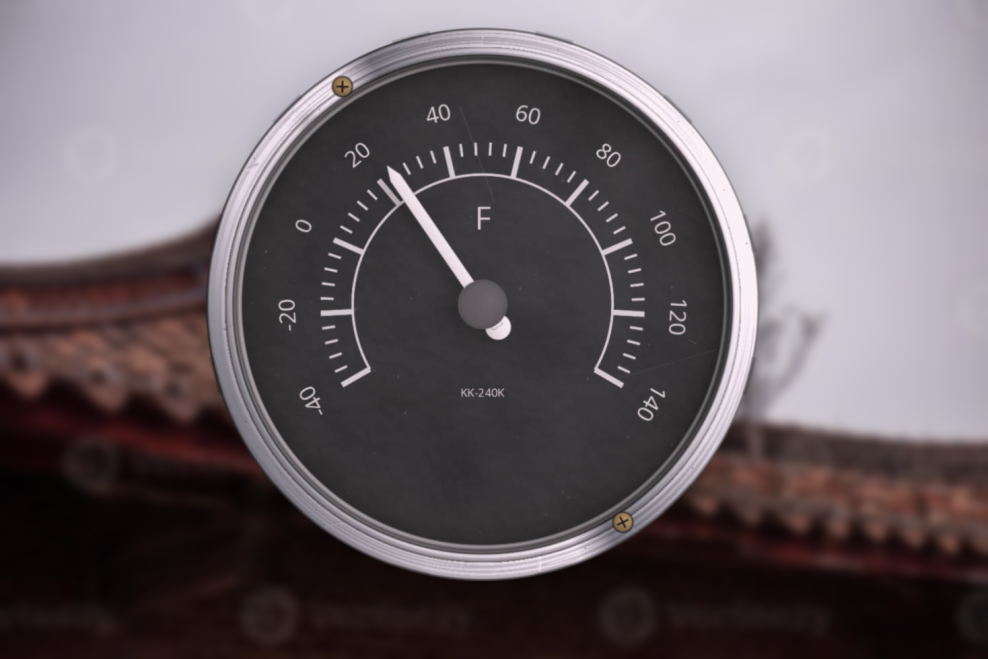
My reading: °F 24
